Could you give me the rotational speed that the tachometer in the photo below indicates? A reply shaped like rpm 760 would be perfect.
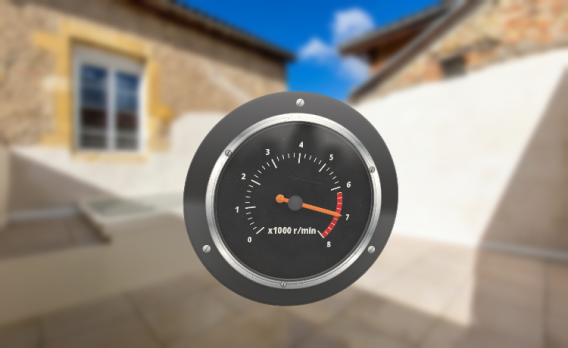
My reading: rpm 7000
